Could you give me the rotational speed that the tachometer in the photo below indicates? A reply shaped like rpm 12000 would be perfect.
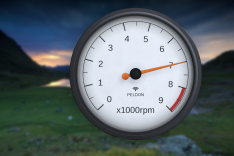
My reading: rpm 7000
